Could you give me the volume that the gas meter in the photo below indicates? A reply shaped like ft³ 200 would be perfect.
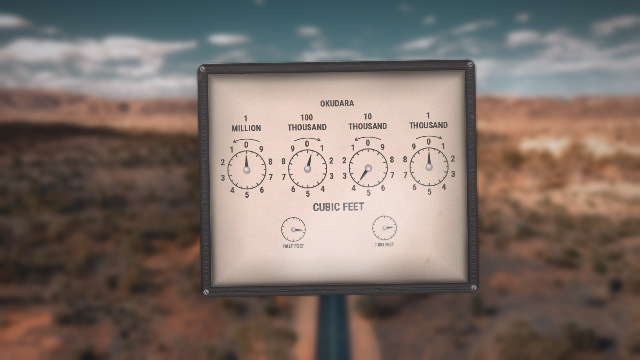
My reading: ft³ 4000
